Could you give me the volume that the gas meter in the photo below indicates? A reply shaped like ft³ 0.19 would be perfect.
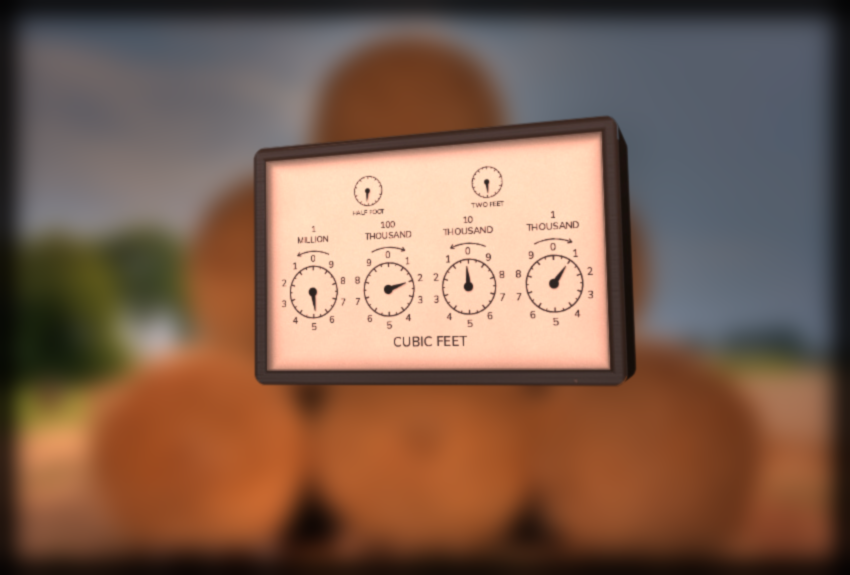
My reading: ft³ 520100
